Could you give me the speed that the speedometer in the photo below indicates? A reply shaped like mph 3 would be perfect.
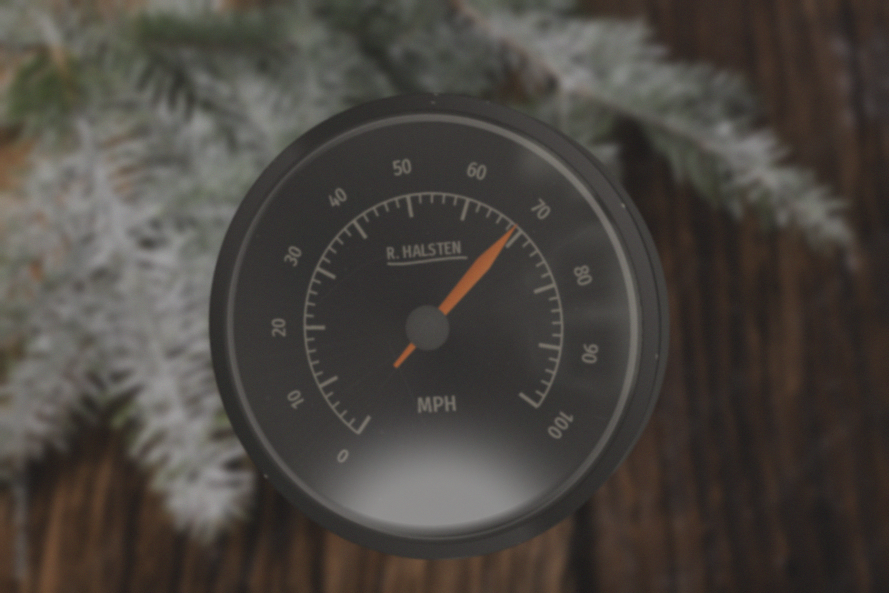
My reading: mph 69
